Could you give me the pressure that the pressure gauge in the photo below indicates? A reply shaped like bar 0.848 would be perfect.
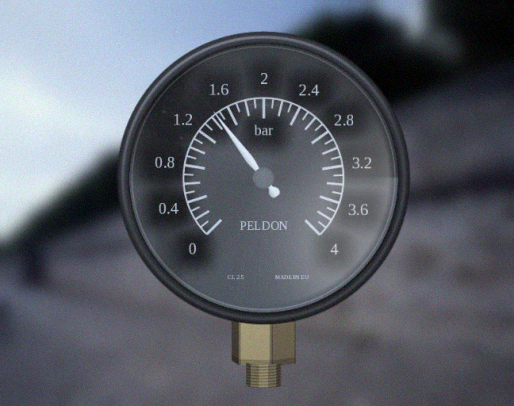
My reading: bar 1.45
